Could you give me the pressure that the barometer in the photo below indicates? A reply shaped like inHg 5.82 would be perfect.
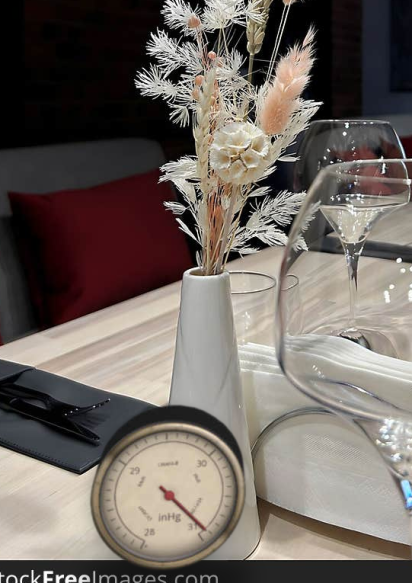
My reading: inHg 30.9
